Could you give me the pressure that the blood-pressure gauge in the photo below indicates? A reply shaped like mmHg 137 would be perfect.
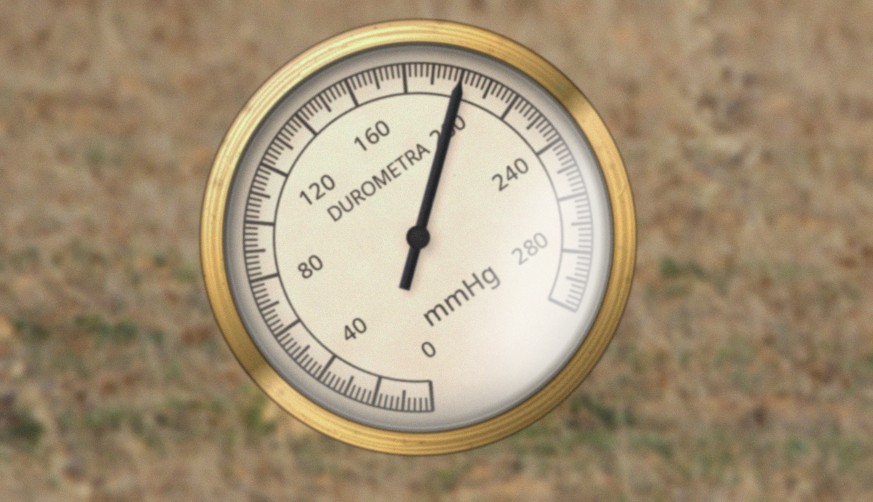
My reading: mmHg 200
